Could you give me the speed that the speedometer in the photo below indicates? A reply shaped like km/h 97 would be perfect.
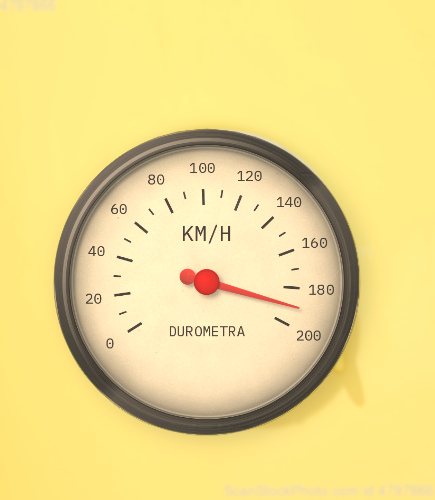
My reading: km/h 190
